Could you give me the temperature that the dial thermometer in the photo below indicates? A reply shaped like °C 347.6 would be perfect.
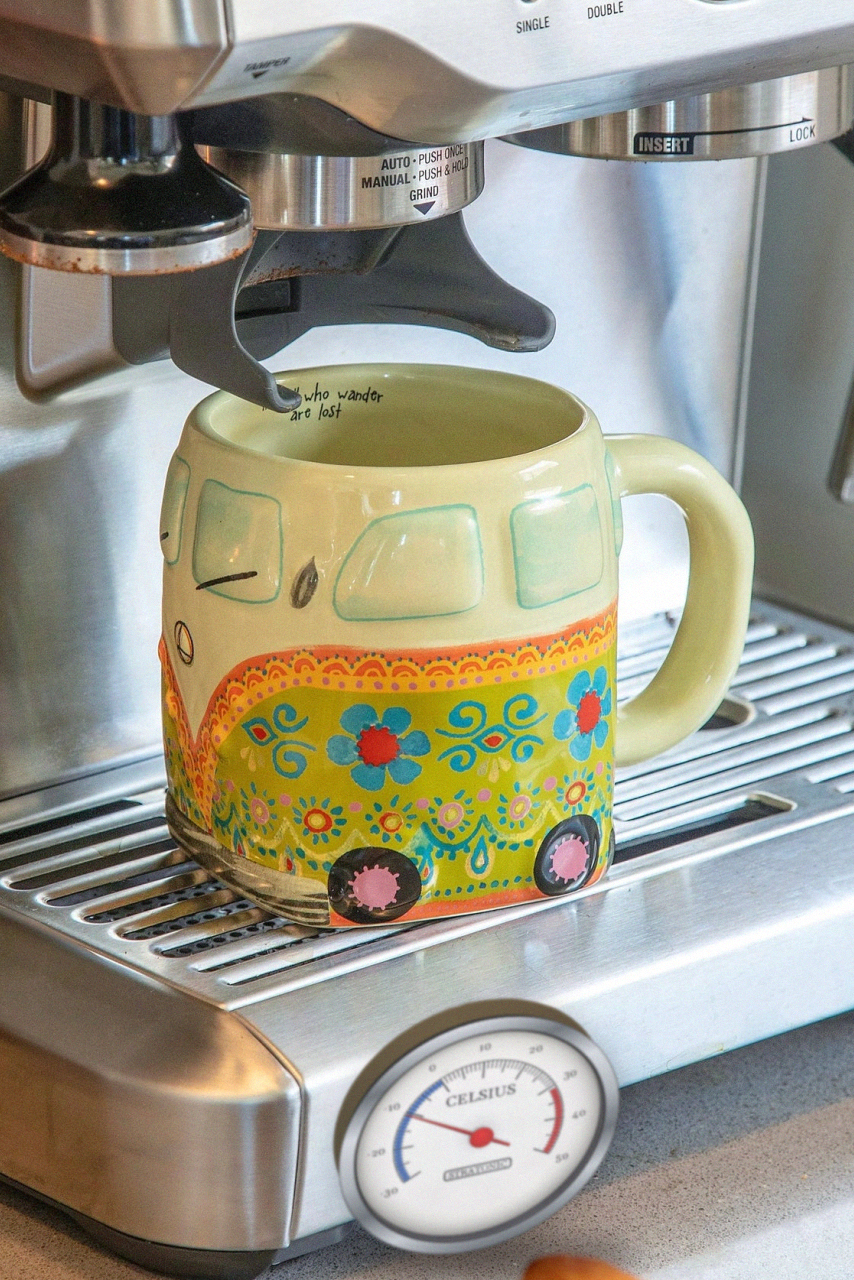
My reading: °C -10
